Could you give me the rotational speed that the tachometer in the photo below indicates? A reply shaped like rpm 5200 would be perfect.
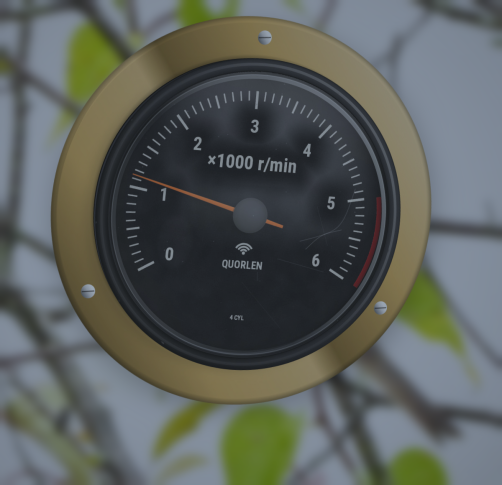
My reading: rpm 1150
